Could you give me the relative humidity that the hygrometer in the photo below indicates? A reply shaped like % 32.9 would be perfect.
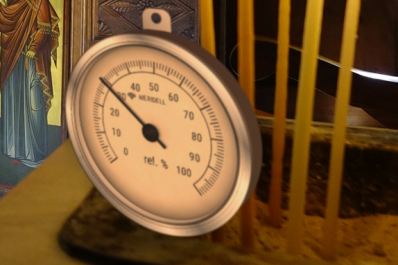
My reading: % 30
